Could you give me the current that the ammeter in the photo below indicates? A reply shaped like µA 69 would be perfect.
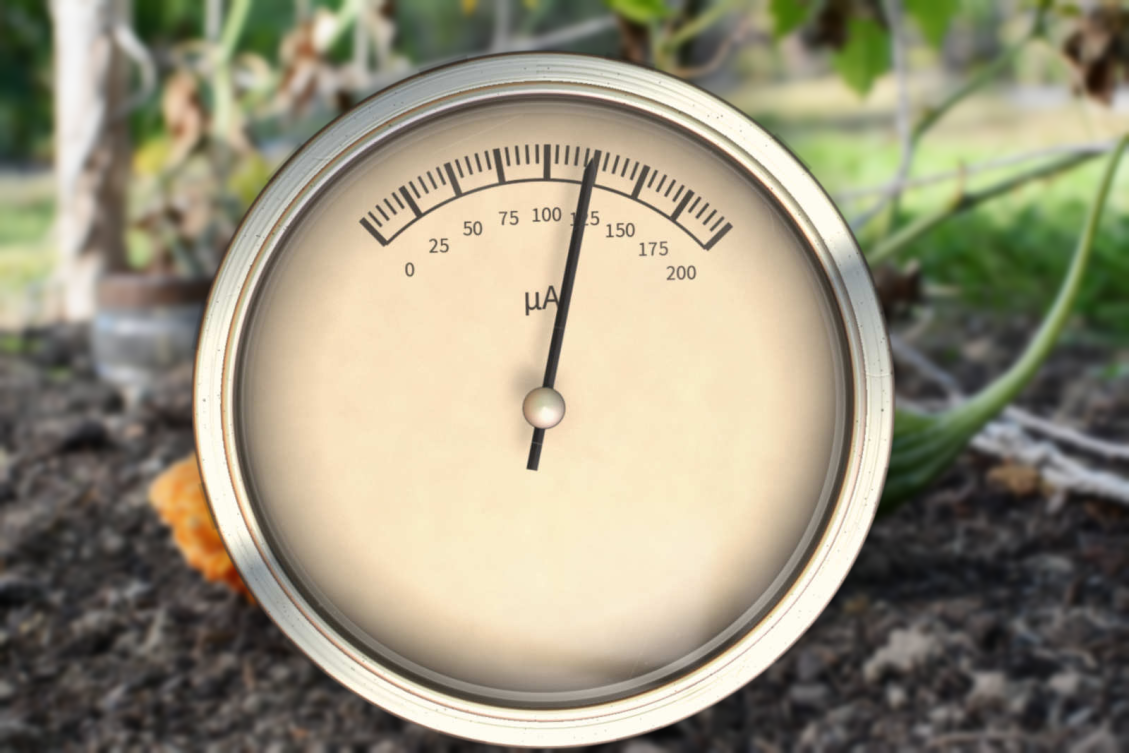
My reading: µA 122.5
